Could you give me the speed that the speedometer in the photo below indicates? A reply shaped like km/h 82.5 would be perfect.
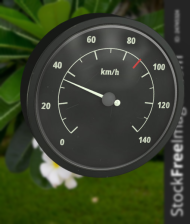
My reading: km/h 35
